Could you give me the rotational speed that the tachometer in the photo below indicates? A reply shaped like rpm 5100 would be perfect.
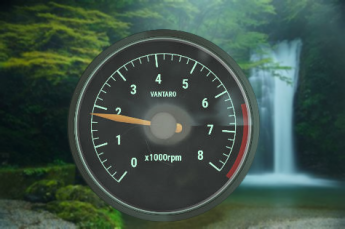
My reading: rpm 1800
